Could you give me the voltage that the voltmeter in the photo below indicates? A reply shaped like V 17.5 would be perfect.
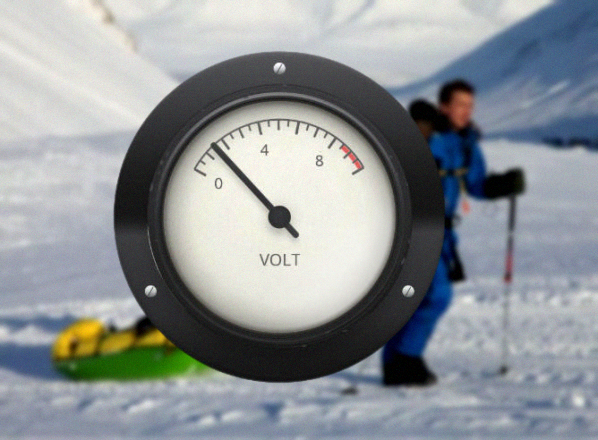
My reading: V 1.5
